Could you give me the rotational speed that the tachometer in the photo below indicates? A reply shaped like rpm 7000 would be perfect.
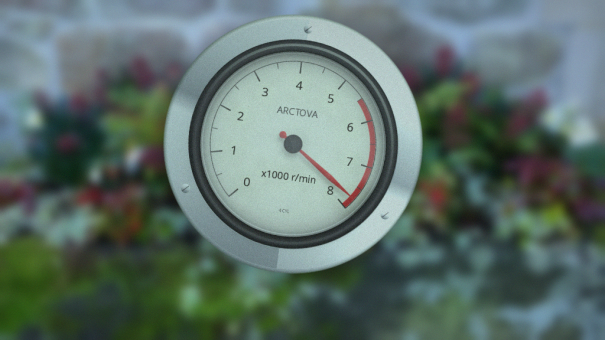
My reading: rpm 7750
